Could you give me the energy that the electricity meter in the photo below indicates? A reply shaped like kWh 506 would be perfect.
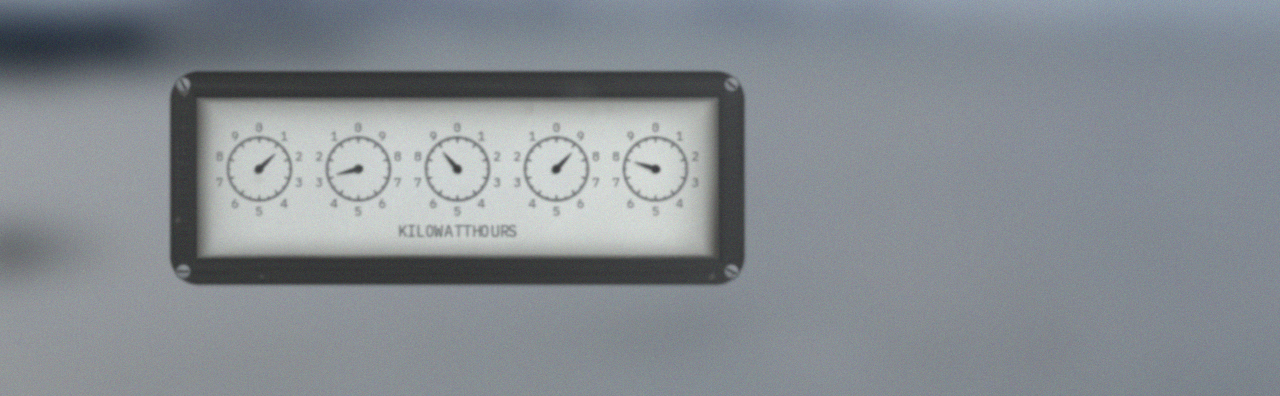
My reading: kWh 12888
